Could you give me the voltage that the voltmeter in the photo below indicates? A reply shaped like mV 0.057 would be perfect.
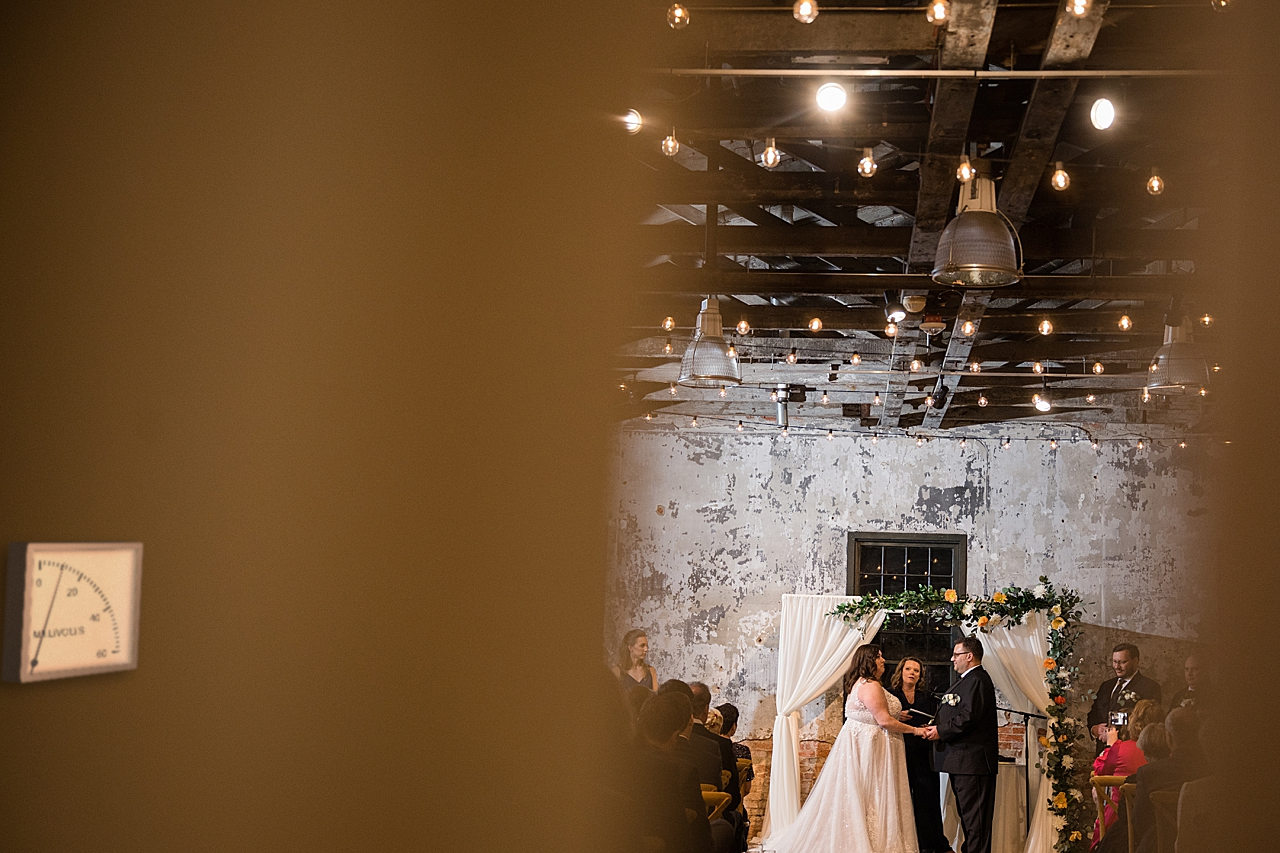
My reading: mV 10
